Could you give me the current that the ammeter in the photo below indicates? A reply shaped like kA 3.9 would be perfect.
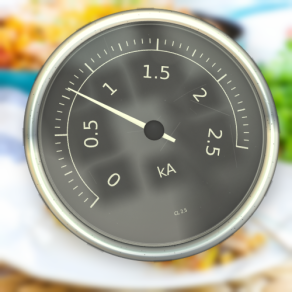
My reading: kA 0.8
